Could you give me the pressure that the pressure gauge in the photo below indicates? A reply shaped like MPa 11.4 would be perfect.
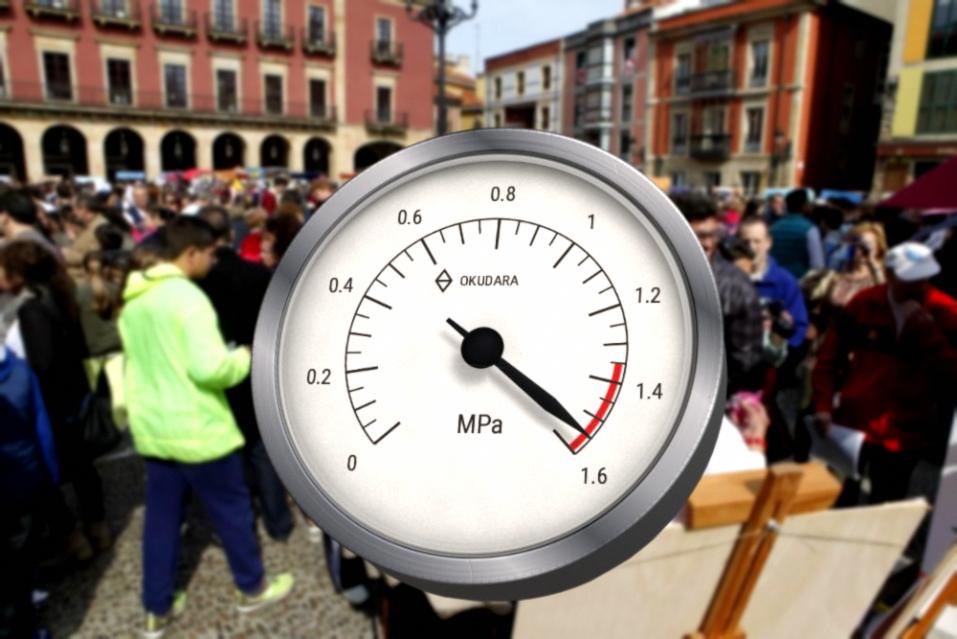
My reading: MPa 1.55
